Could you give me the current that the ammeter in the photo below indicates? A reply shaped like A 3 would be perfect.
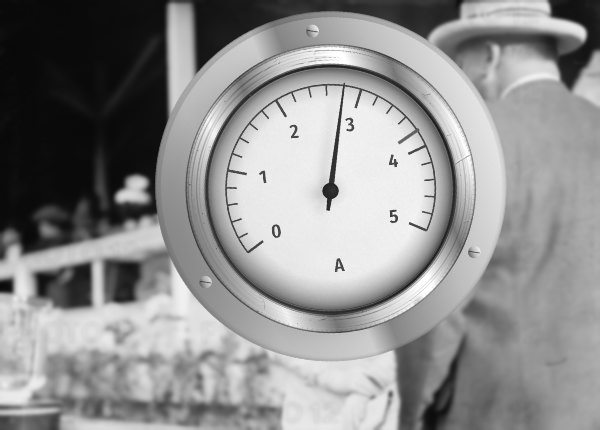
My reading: A 2.8
